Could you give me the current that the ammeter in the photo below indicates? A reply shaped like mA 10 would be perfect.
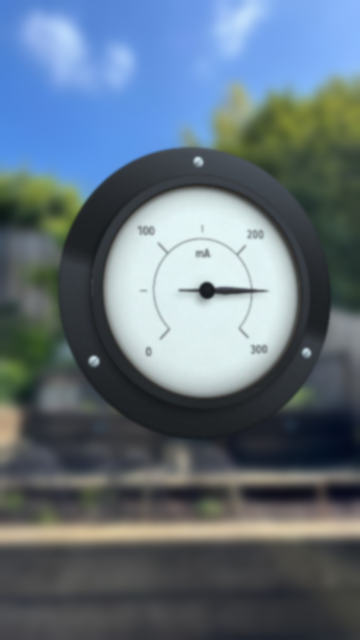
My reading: mA 250
